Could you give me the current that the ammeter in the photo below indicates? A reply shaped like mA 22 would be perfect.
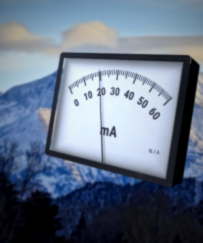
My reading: mA 20
